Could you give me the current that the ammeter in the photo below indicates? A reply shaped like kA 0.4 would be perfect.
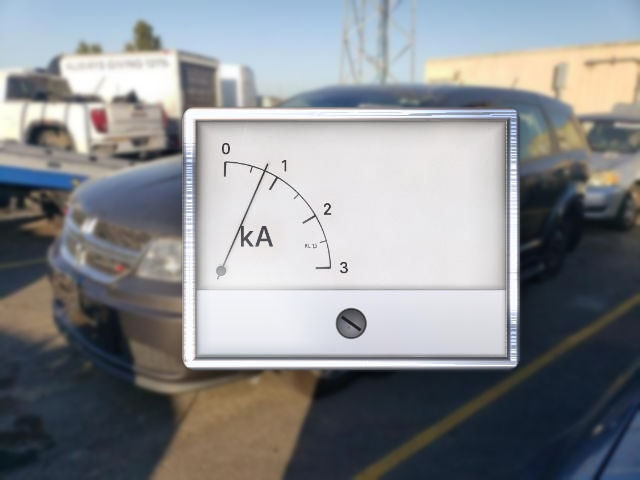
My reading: kA 0.75
